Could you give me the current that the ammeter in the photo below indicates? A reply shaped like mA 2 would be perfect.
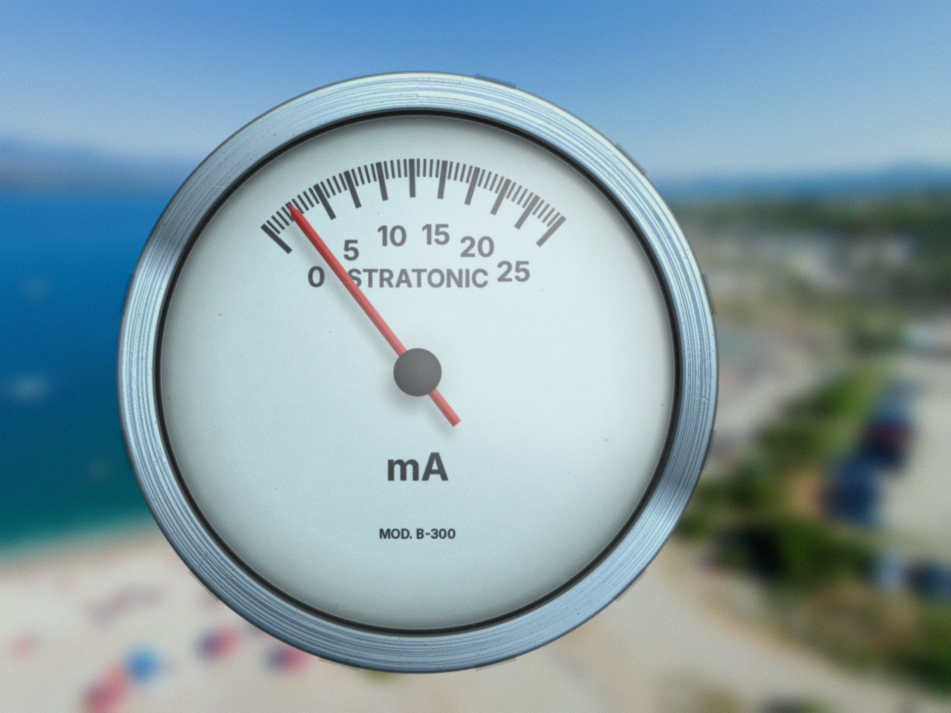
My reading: mA 2.5
